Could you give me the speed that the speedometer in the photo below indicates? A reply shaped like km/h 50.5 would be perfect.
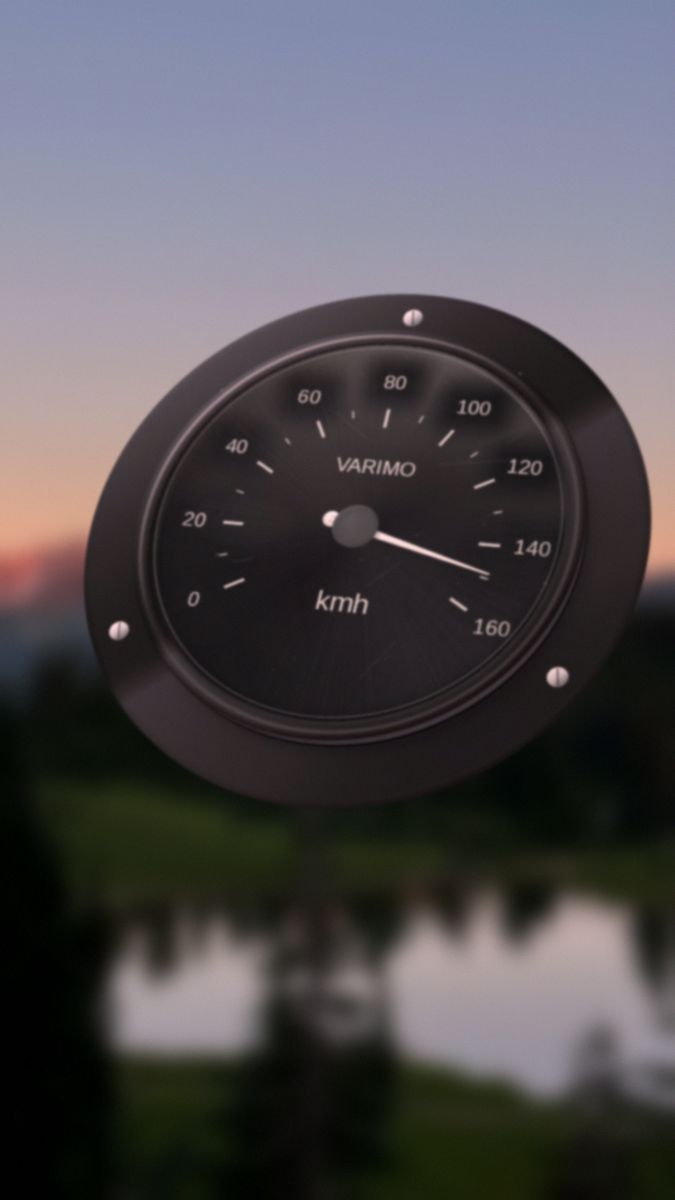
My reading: km/h 150
